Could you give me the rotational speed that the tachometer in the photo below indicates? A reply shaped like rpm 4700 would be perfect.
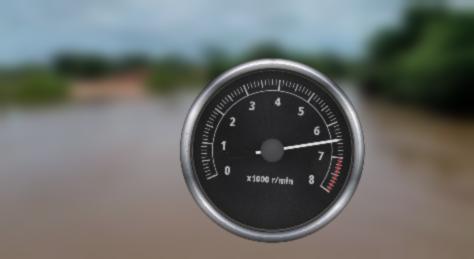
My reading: rpm 6500
